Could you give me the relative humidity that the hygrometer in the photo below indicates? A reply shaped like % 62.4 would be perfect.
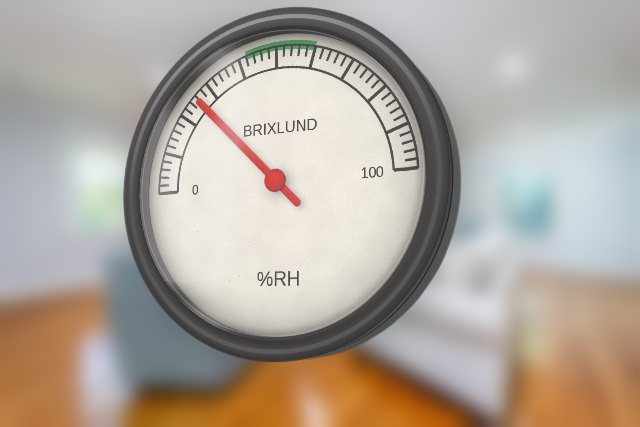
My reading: % 26
